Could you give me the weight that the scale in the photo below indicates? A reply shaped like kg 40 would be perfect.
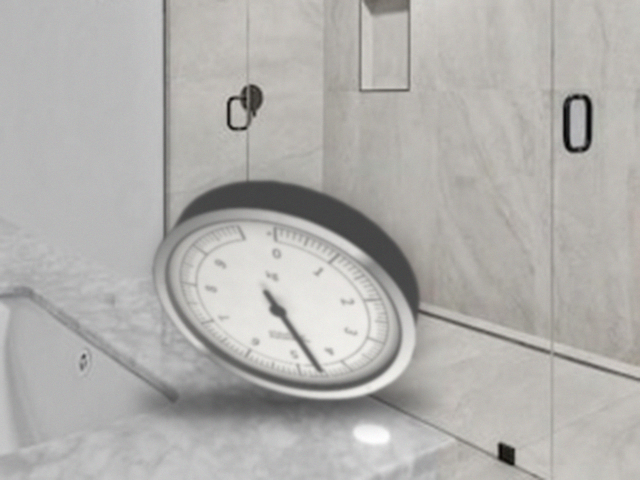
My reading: kg 4.5
